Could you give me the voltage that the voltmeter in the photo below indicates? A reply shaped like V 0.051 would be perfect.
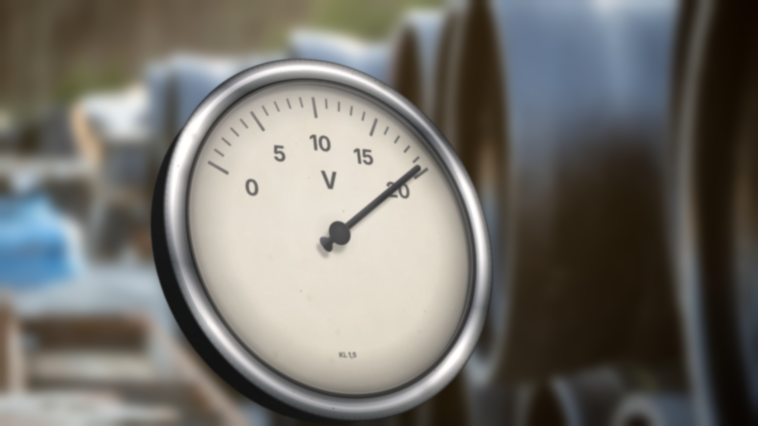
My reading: V 19.5
